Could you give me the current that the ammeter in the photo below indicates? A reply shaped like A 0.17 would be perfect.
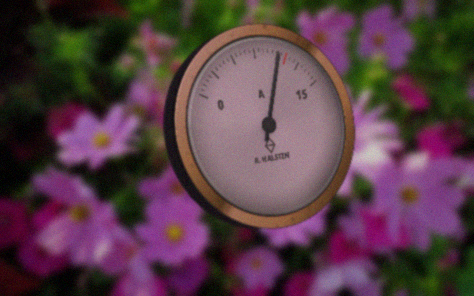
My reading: A 10
